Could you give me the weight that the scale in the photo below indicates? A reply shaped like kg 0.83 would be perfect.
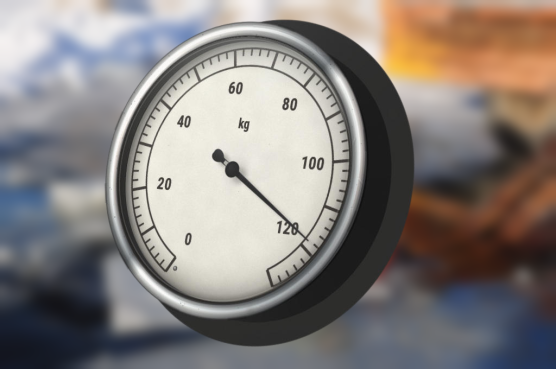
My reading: kg 118
